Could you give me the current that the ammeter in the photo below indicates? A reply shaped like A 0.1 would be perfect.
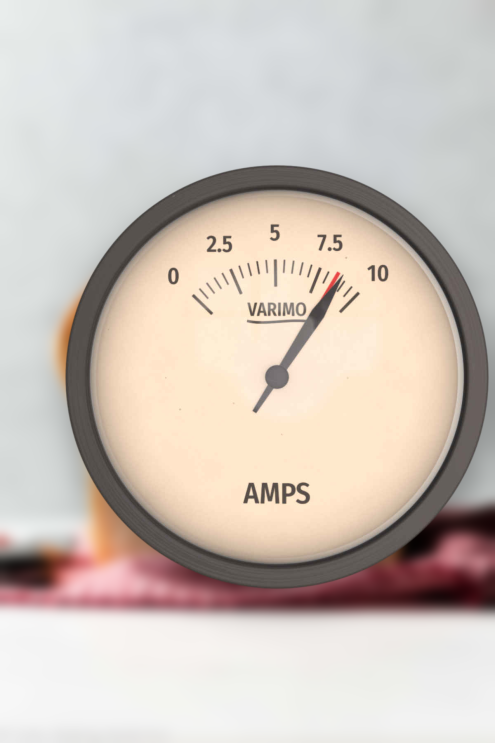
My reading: A 8.75
